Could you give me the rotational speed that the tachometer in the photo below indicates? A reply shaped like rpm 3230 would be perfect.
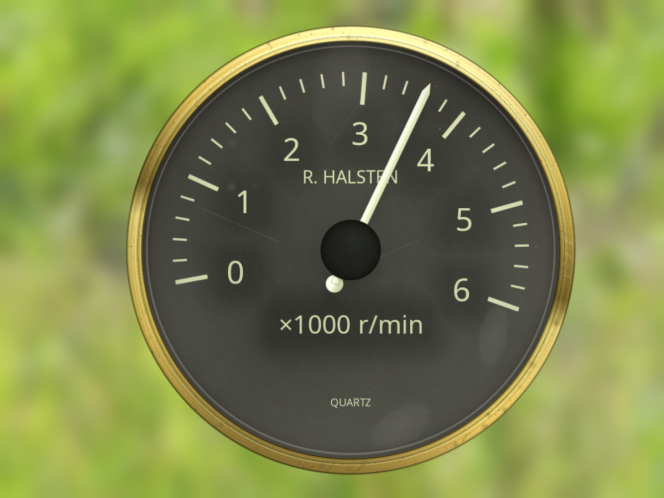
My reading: rpm 3600
